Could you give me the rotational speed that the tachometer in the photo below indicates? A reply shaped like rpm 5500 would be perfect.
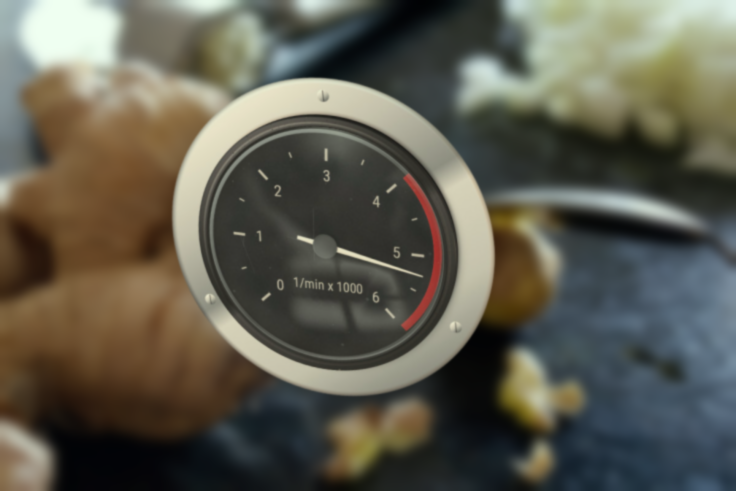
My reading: rpm 5250
